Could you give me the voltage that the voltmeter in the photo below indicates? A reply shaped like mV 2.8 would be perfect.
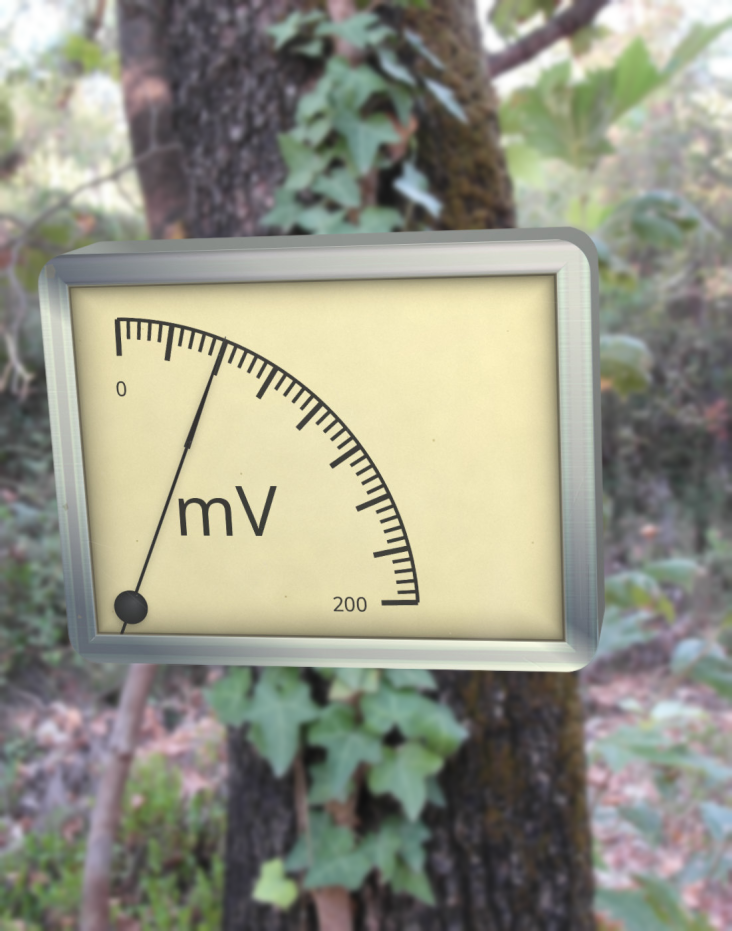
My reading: mV 50
